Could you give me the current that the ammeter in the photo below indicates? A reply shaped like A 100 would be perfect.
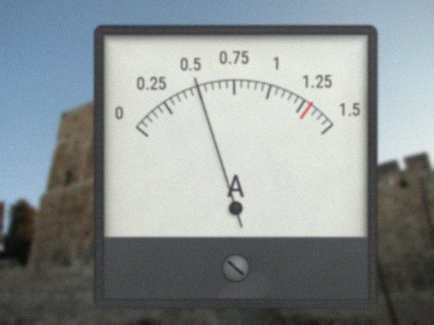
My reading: A 0.5
